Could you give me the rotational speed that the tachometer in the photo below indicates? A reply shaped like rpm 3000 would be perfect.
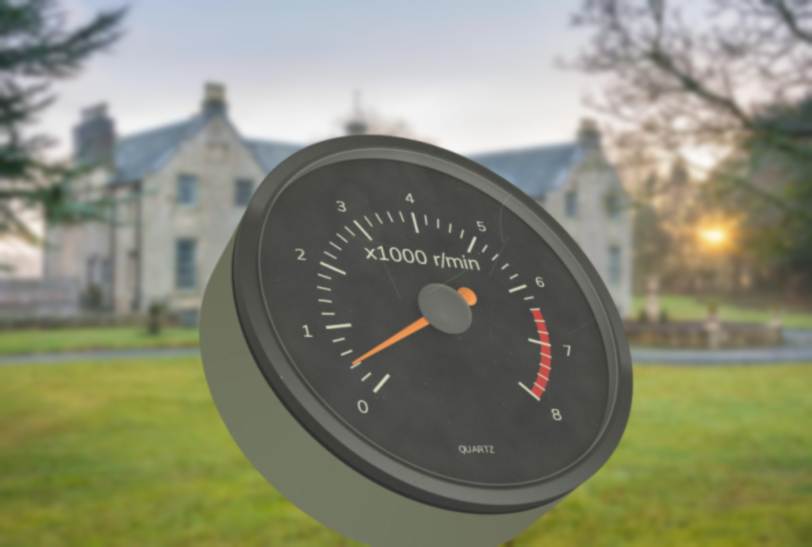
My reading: rpm 400
